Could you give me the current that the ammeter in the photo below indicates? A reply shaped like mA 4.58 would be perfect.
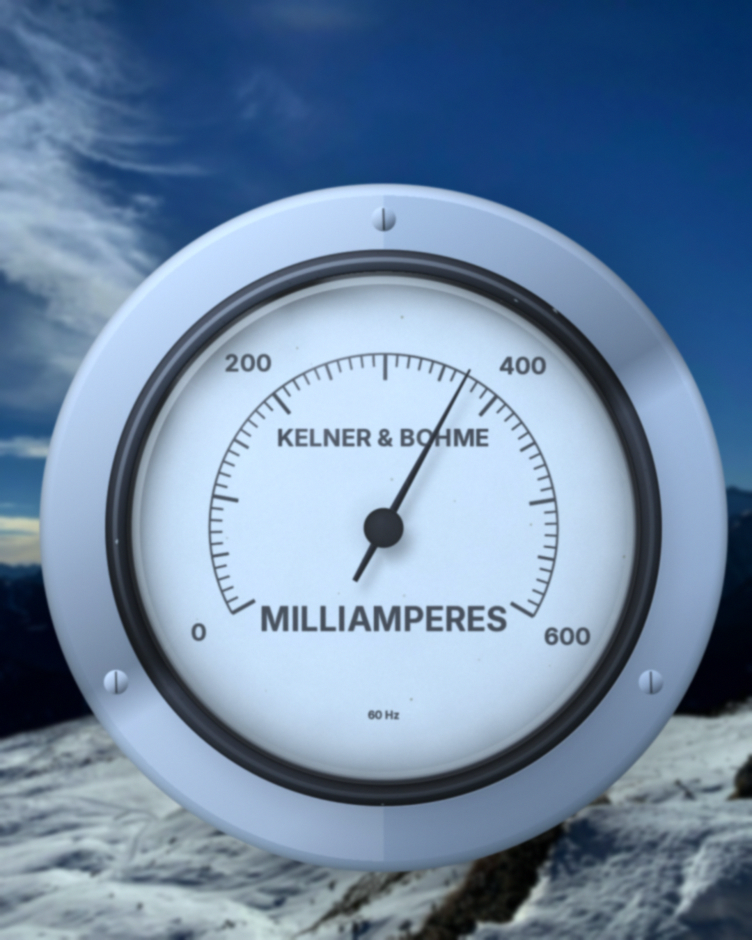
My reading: mA 370
